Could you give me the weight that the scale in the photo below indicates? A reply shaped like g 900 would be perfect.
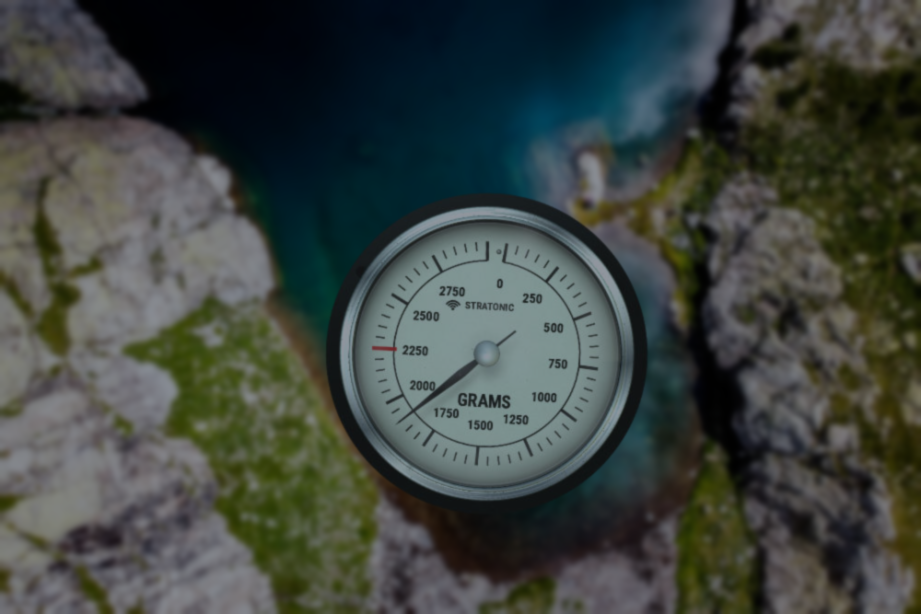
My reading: g 1900
